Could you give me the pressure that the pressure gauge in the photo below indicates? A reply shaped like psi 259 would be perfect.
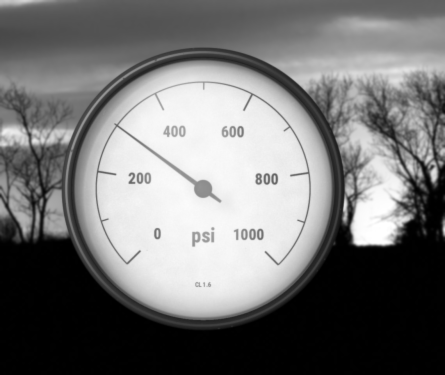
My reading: psi 300
